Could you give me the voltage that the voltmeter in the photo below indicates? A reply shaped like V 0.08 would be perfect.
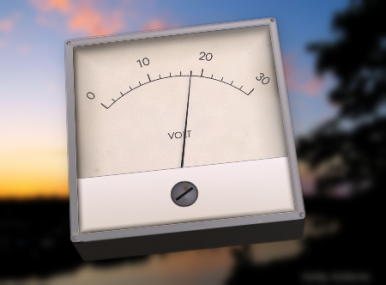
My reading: V 18
